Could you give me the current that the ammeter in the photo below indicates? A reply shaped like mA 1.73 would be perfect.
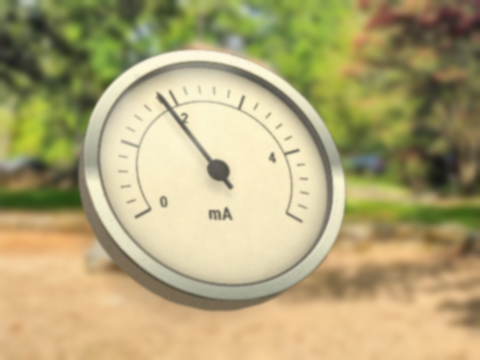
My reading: mA 1.8
